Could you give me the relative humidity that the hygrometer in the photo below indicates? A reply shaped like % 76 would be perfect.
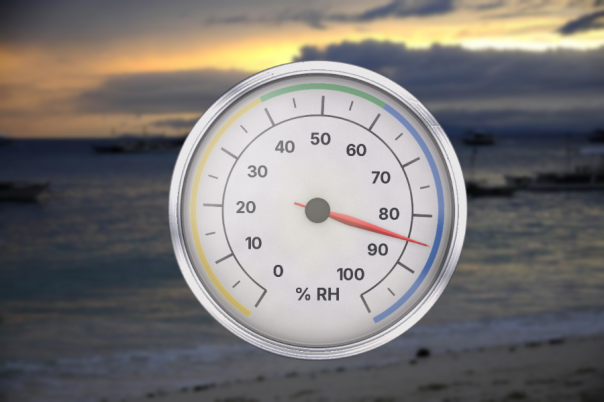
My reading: % 85
